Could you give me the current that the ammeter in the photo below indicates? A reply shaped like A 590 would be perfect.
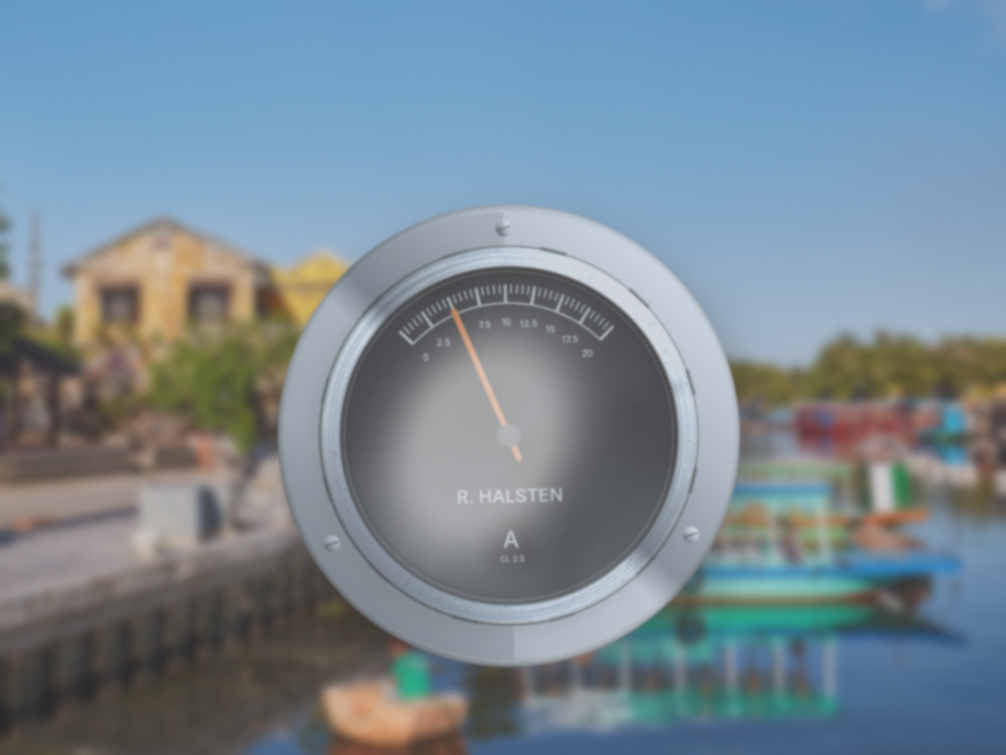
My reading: A 5
